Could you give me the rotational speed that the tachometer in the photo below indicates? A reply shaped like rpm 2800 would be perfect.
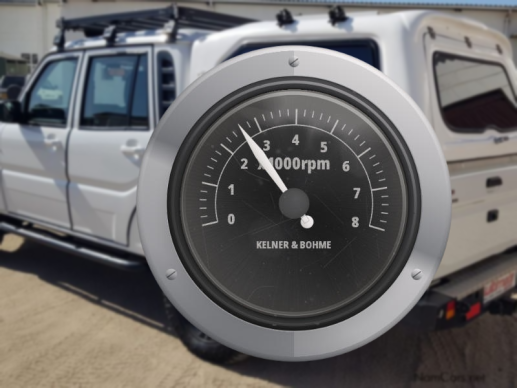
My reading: rpm 2600
